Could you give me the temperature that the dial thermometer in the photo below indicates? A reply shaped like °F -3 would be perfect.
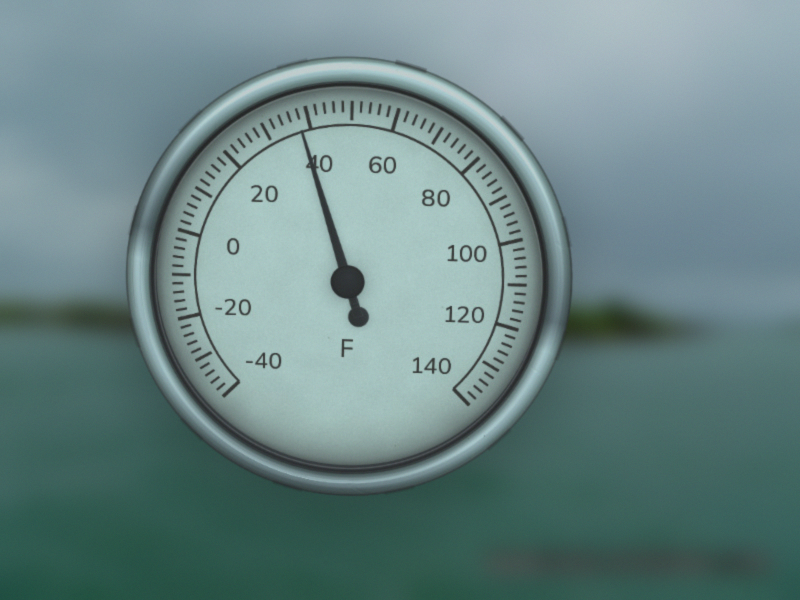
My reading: °F 38
